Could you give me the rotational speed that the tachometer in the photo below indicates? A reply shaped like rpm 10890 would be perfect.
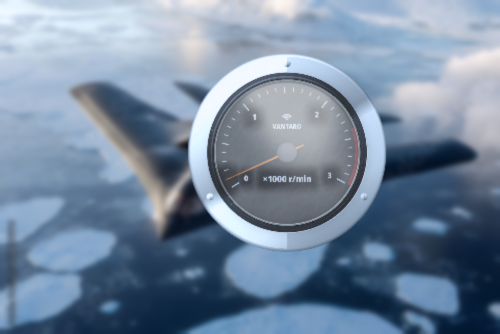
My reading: rpm 100
